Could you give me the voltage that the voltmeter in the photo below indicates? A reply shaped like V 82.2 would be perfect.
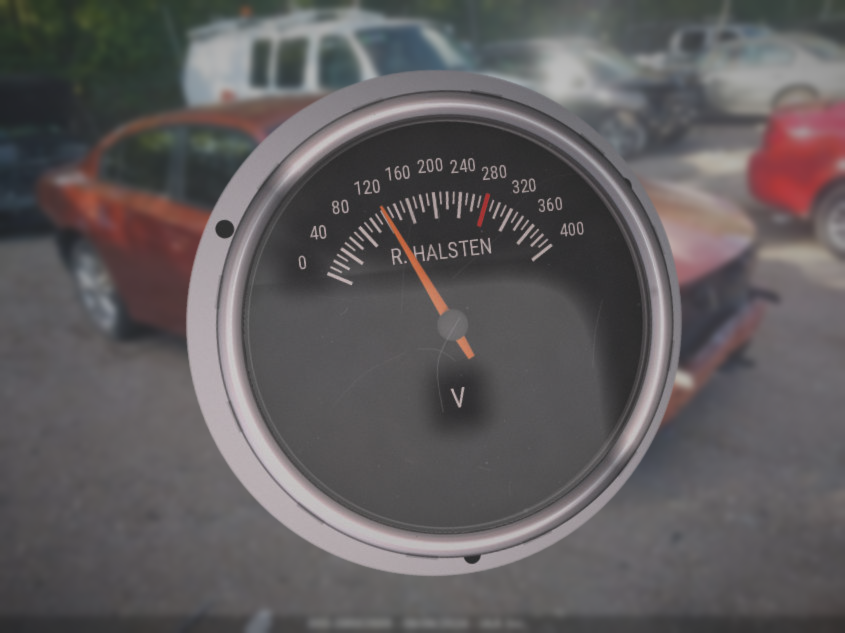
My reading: V 120
